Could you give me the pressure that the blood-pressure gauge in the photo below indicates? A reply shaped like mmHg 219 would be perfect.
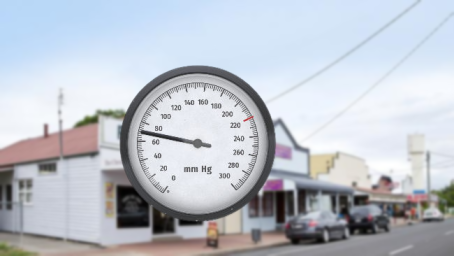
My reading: mmHg 70
